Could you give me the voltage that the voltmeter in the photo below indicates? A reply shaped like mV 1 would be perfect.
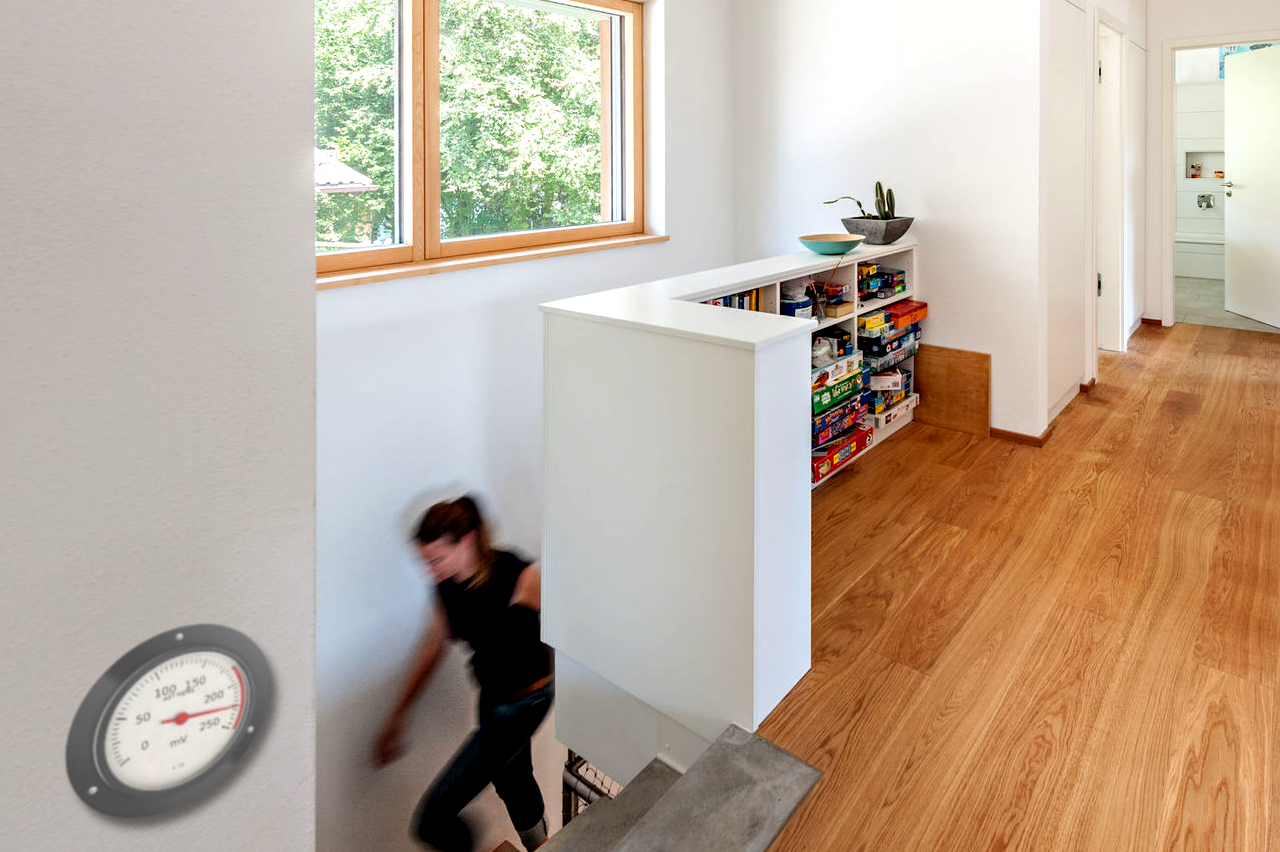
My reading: mV 225
